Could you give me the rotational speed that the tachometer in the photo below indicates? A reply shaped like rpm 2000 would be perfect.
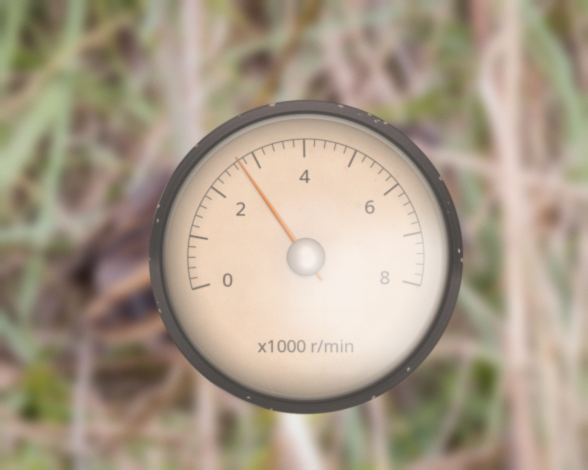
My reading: rpm 2700
